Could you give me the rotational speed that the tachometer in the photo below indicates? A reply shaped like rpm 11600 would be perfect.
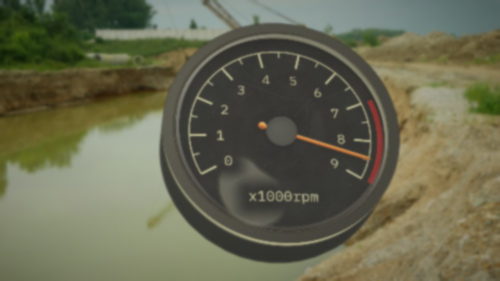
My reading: rpm 8500
